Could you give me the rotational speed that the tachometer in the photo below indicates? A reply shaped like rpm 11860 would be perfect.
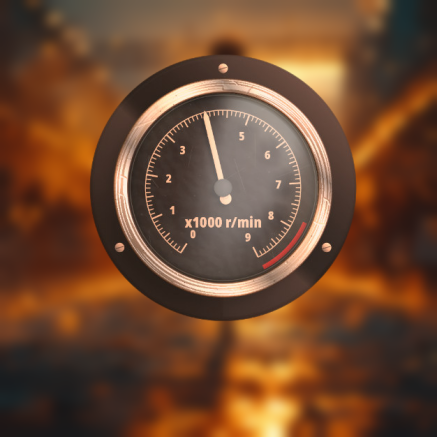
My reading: rpm 4000
